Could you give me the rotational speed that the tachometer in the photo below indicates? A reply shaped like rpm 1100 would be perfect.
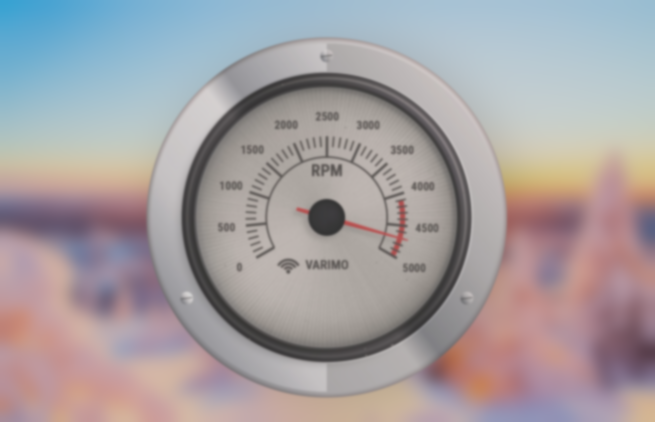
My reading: rpm 4700
